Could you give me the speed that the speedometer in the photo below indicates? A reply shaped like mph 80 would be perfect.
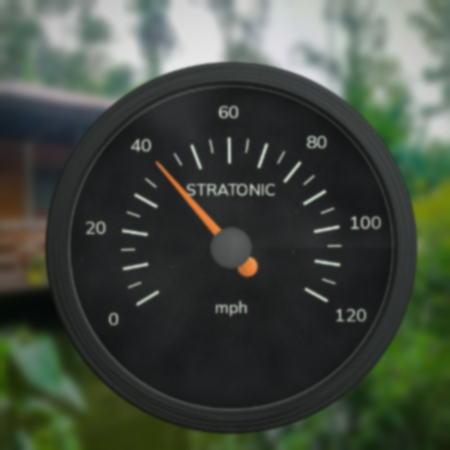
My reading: mph 40
